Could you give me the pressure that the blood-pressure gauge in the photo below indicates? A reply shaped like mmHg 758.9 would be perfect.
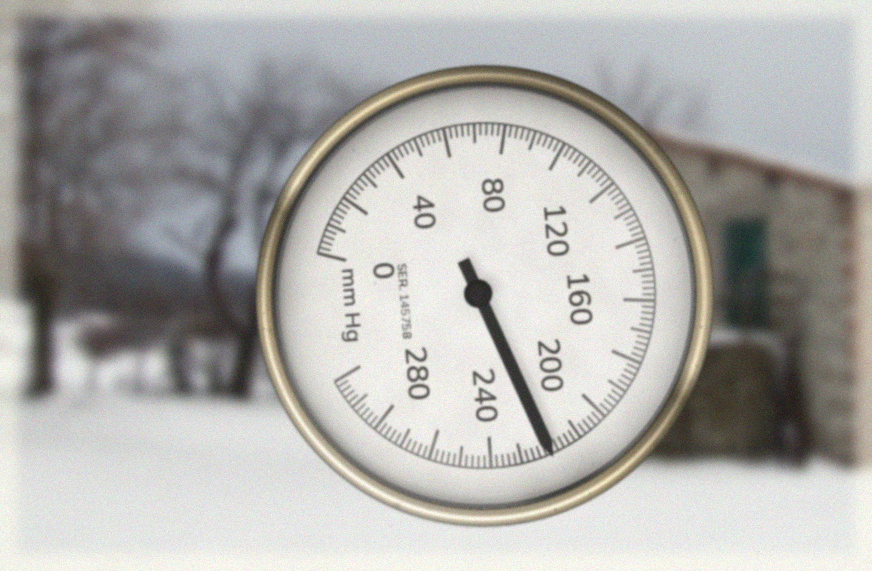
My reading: mmHg 220
